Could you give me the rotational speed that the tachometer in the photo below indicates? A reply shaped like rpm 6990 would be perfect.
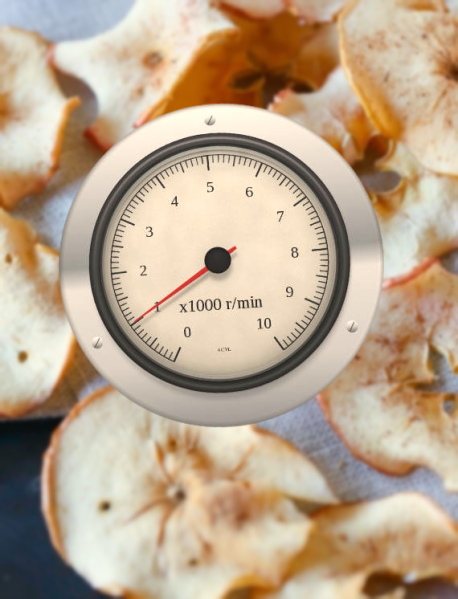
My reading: rpm 1000
